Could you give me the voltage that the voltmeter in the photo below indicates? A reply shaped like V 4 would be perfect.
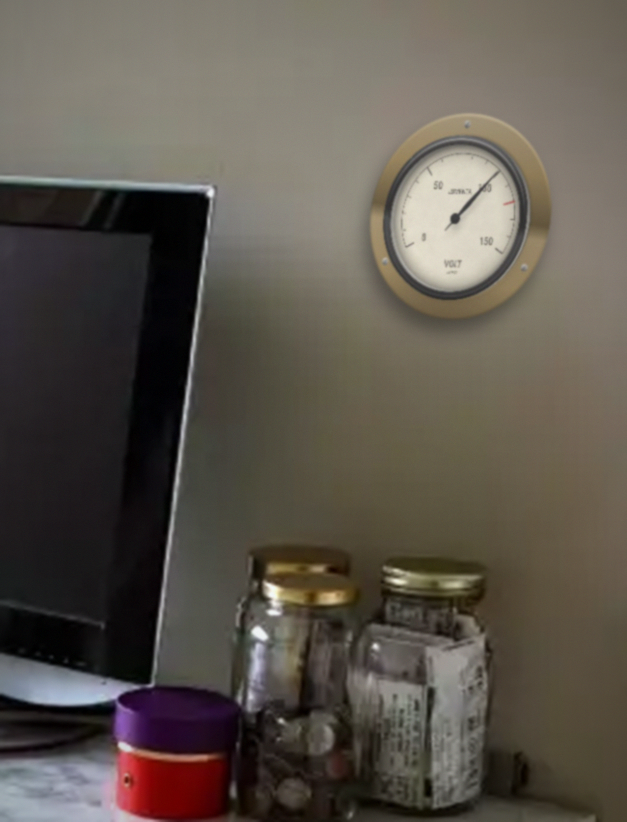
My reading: V 100
